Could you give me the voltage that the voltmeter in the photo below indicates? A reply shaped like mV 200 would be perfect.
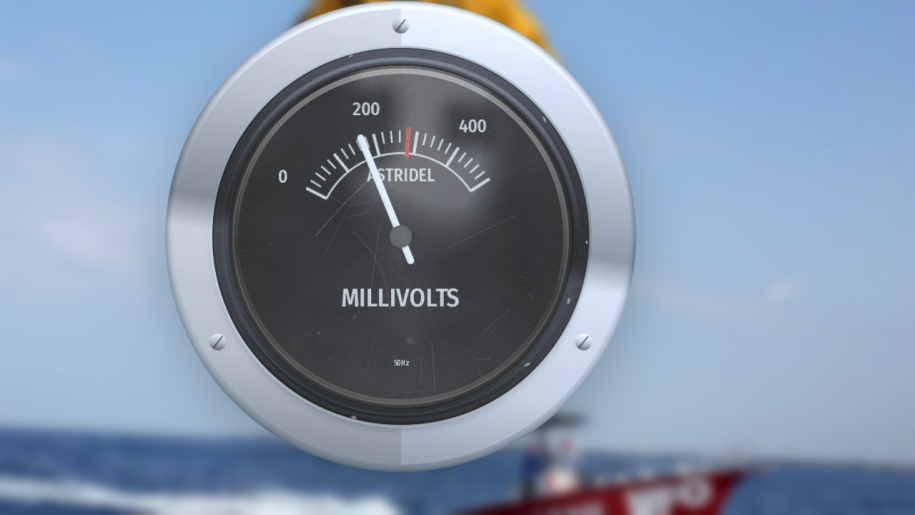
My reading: mV 170
